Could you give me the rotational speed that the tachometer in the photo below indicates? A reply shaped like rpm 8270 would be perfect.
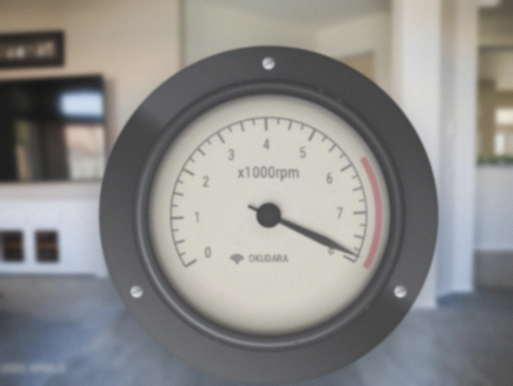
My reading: rpm 7875
